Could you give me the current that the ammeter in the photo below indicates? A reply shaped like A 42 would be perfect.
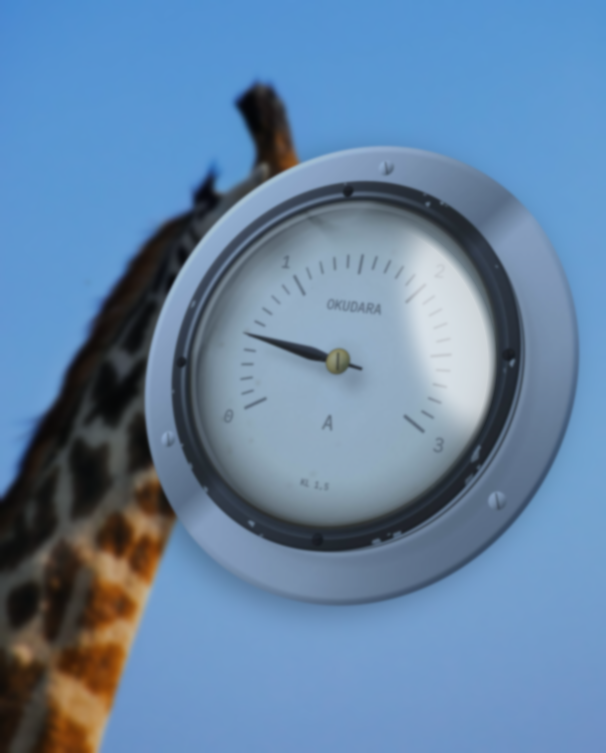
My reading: A 0.5
